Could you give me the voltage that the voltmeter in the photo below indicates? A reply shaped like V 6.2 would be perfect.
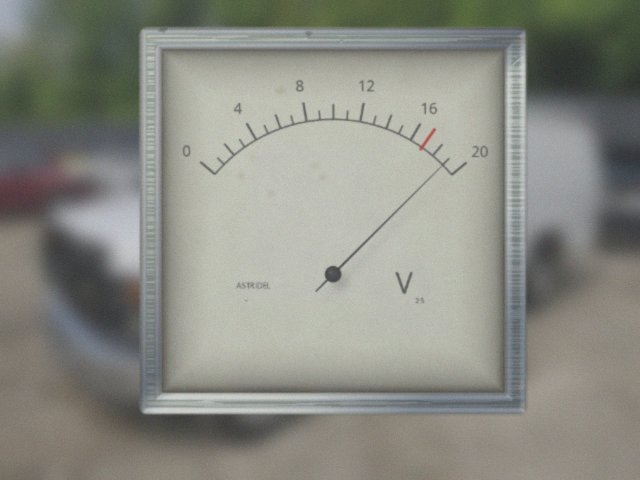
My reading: V 19
